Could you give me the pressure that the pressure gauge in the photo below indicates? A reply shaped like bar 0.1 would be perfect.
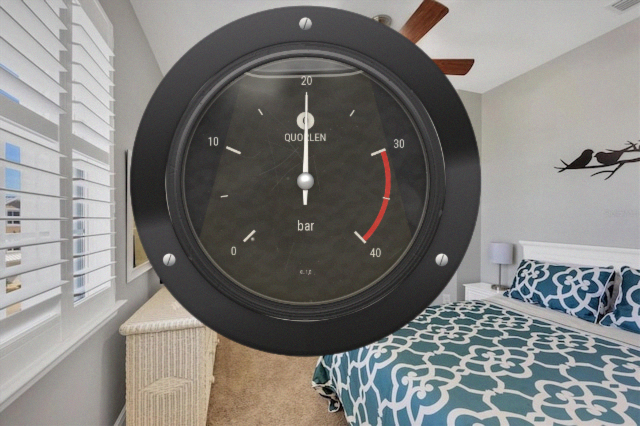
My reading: bar 20
